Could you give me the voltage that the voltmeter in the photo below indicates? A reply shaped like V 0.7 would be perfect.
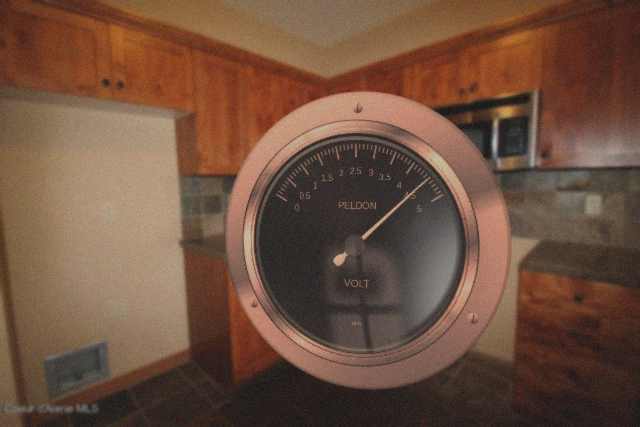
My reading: V 4.5
